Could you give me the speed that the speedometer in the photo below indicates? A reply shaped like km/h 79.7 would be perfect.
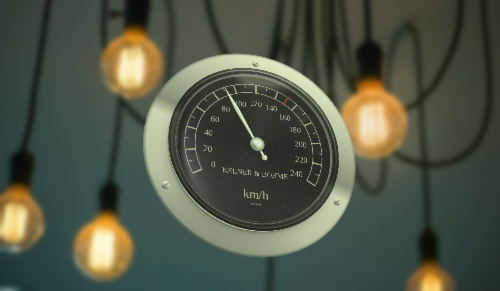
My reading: km/h 90
